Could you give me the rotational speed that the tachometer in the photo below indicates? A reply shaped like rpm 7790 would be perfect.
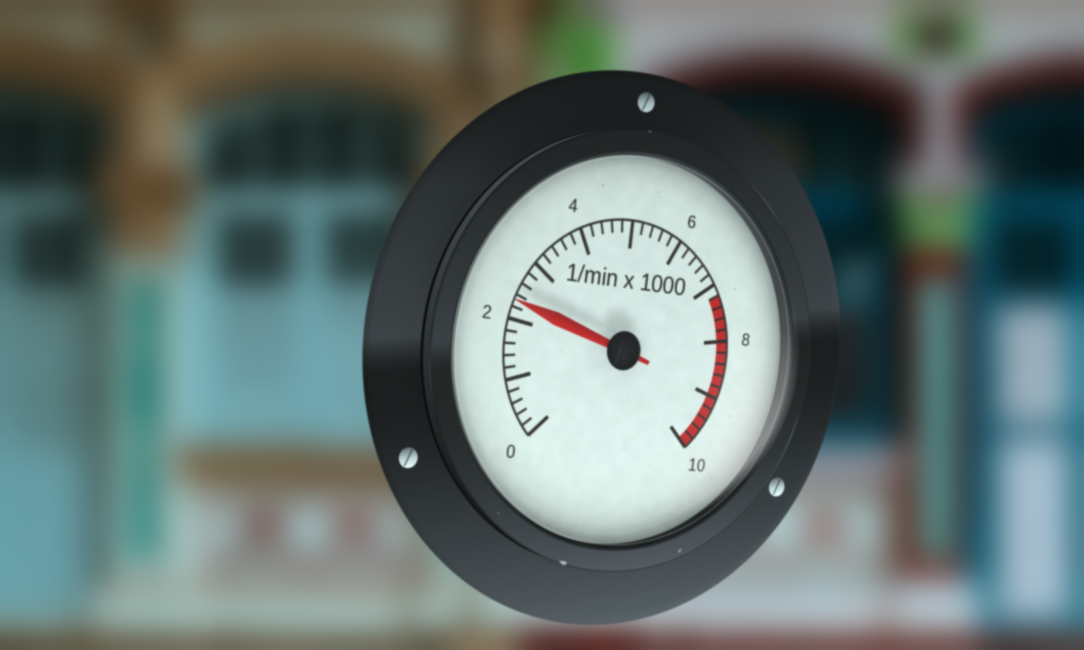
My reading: rpm 2300
